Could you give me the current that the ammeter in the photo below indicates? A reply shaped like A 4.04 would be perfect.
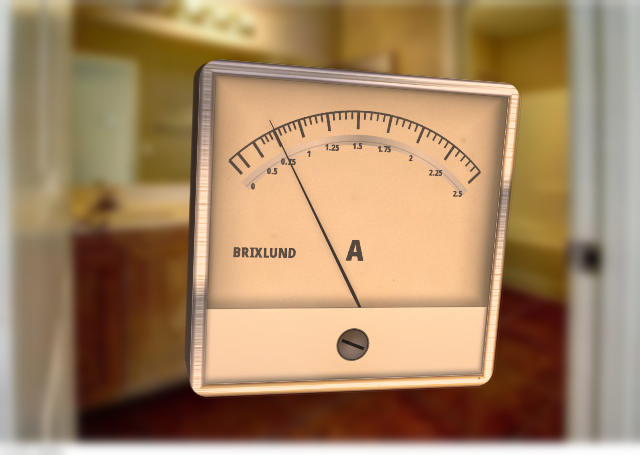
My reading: A 0.75
